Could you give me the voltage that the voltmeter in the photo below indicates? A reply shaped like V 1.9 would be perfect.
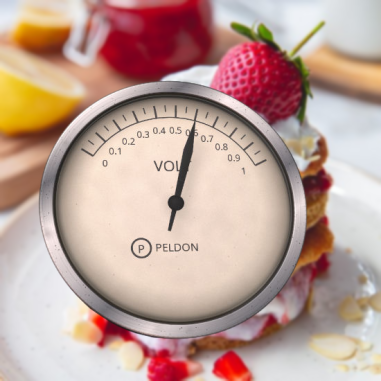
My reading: V 0.6
